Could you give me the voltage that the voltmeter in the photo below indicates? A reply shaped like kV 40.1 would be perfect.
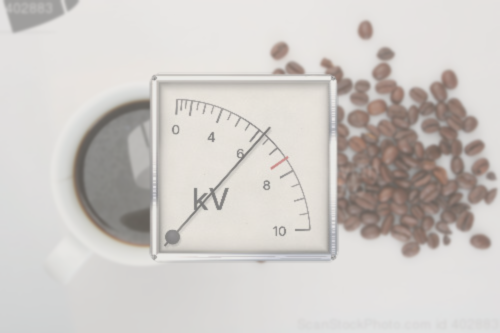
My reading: kV 6.25
